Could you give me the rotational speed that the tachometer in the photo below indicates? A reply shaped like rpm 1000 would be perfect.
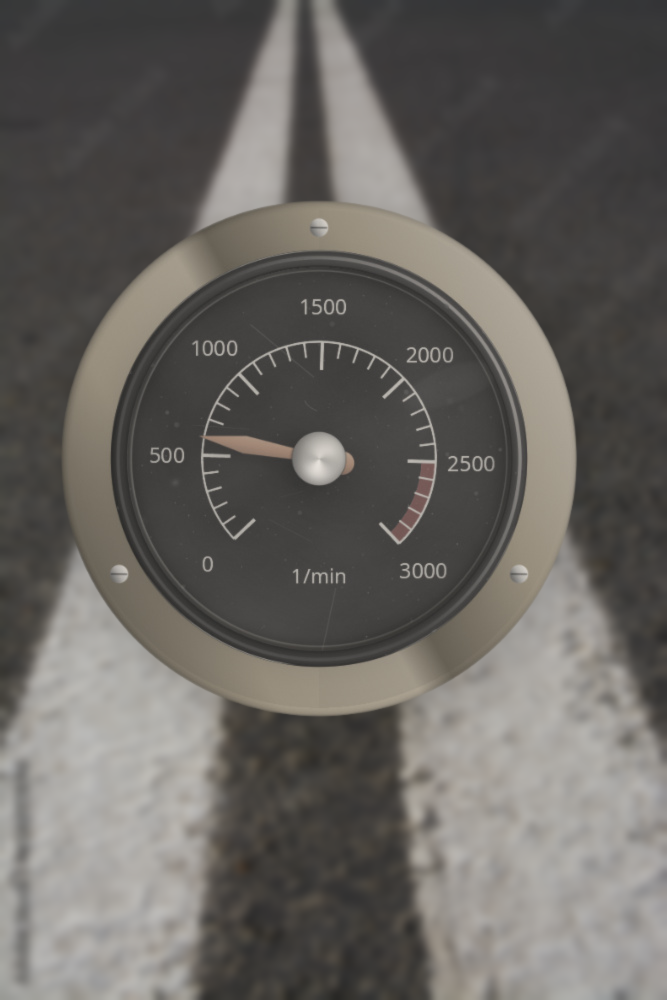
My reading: rpm 600
